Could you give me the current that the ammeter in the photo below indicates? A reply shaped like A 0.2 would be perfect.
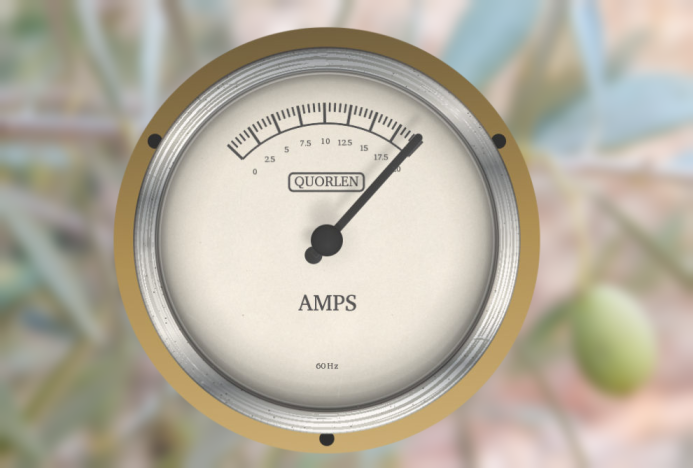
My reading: A 19.5
